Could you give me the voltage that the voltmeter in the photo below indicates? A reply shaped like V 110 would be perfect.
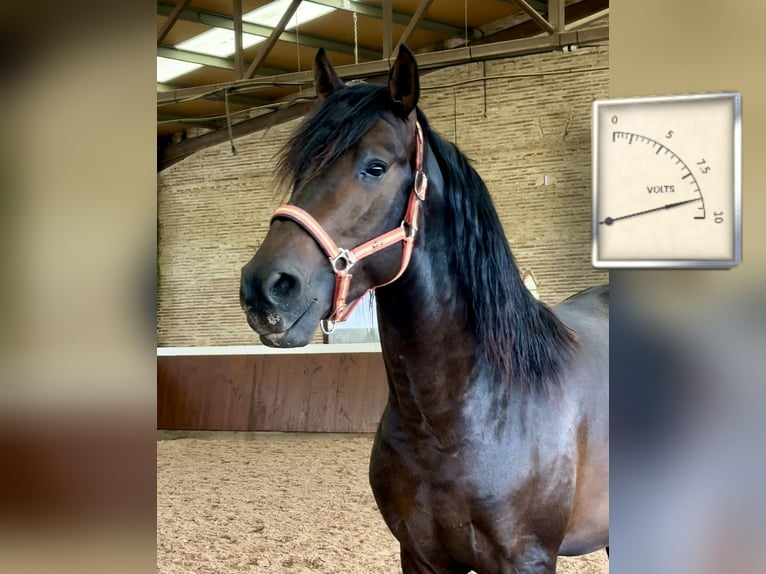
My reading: V 9
